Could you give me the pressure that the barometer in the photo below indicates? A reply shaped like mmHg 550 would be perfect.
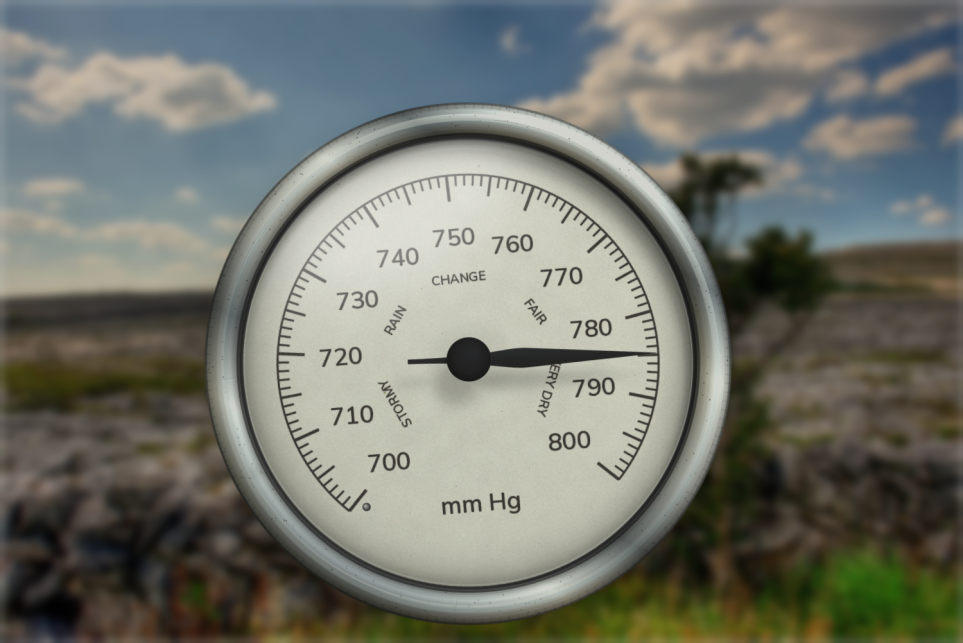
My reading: mmHg 785
